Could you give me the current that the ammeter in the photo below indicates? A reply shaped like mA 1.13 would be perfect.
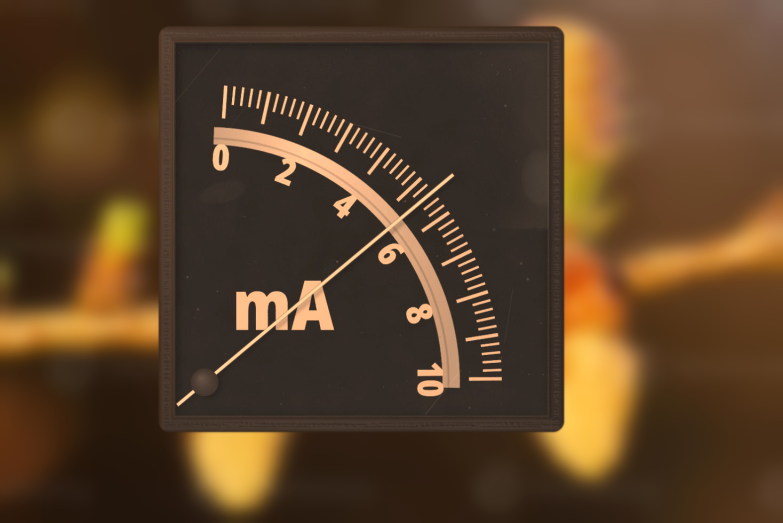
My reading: mA 5.4
